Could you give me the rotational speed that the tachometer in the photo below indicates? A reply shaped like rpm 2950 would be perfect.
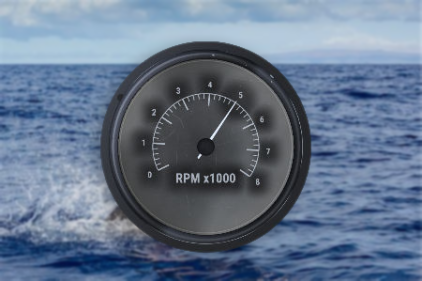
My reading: rpm 5000
